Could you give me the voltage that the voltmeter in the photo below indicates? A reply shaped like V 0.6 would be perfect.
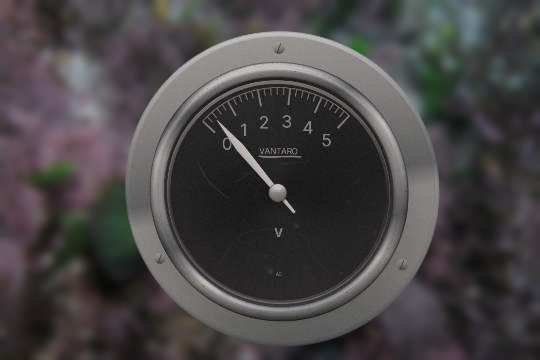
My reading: V 0.4
